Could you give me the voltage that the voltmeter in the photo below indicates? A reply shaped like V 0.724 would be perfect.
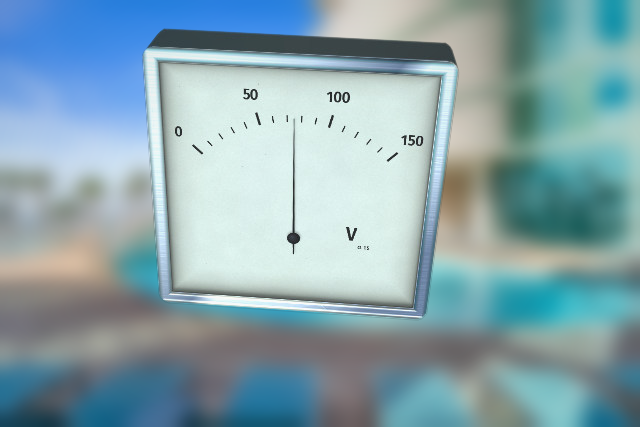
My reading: V 75
